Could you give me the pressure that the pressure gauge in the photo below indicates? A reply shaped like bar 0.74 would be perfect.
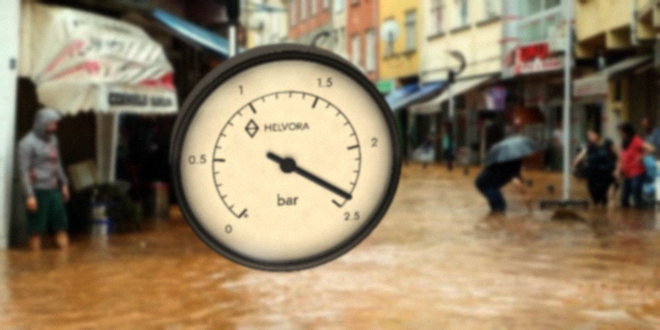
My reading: bar 2.4
